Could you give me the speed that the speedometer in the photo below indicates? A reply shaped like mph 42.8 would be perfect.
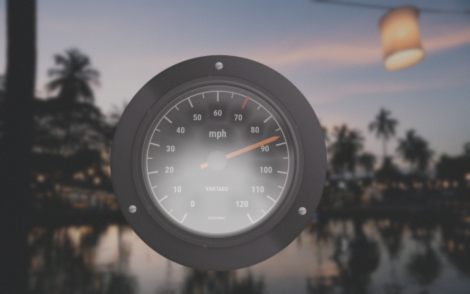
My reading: mph 87.5
